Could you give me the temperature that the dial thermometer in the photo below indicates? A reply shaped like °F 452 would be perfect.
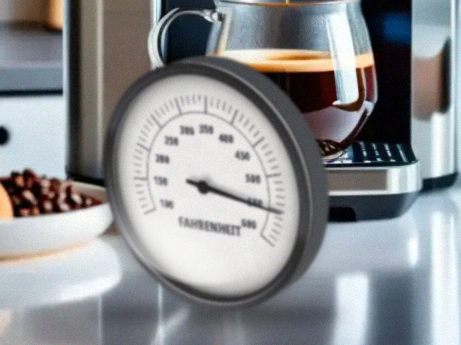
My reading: °F 550
